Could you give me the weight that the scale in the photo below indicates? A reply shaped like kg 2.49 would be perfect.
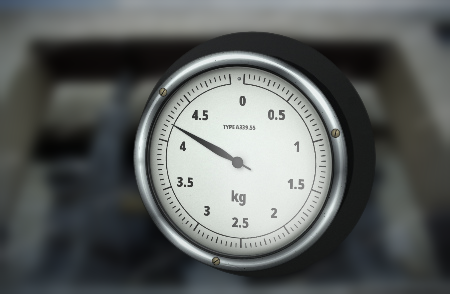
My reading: kg 4.2
